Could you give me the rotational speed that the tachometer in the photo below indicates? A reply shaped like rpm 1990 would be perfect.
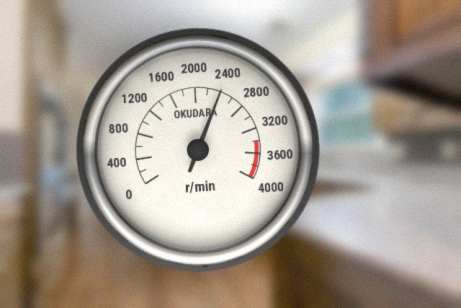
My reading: rpm 2400
